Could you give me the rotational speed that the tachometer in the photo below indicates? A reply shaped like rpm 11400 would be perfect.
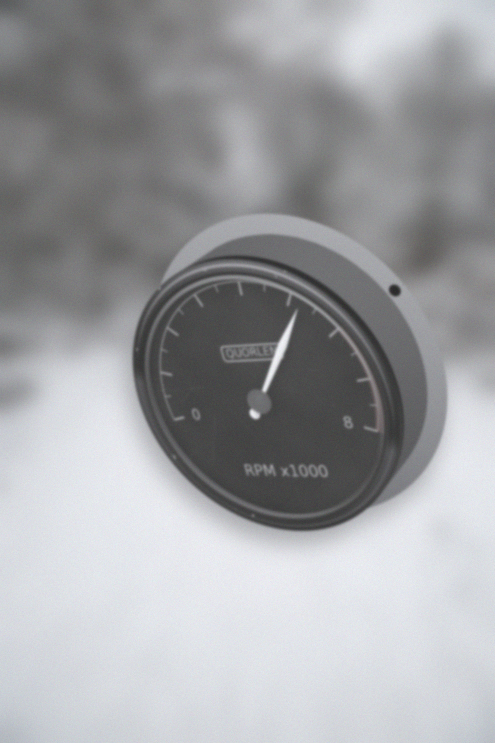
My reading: rpm 5250
